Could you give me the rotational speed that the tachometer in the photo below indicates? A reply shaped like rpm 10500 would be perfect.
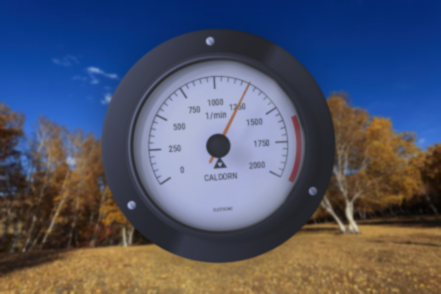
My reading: rpm 1250
